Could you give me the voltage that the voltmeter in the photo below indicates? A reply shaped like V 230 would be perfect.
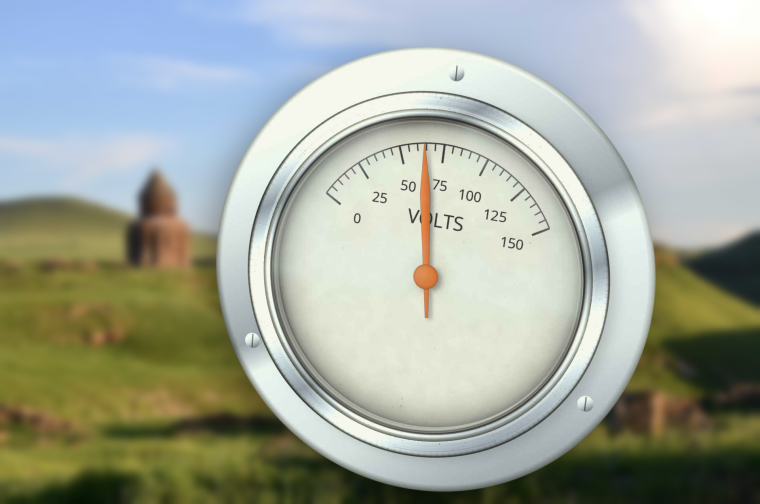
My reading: V 65
